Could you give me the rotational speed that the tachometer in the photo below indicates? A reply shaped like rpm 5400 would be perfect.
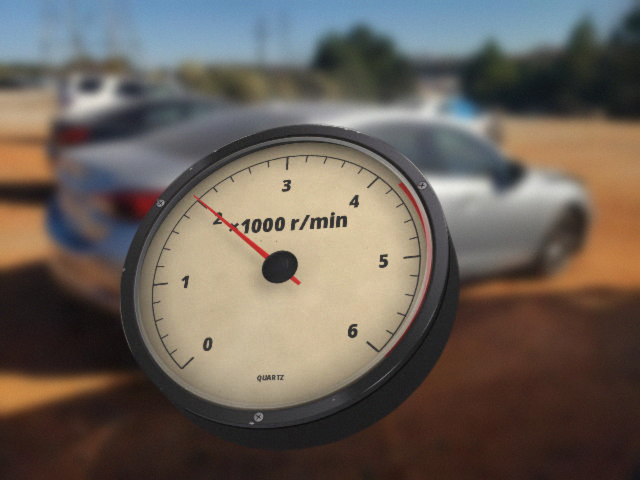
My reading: rpm 2000
